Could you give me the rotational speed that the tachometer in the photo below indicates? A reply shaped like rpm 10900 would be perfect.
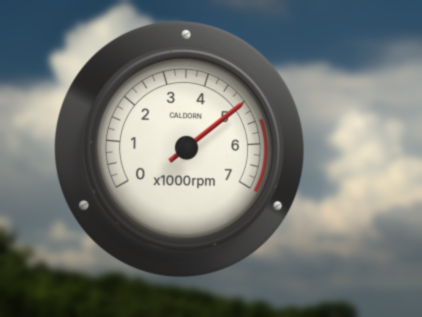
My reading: rpm 5000
